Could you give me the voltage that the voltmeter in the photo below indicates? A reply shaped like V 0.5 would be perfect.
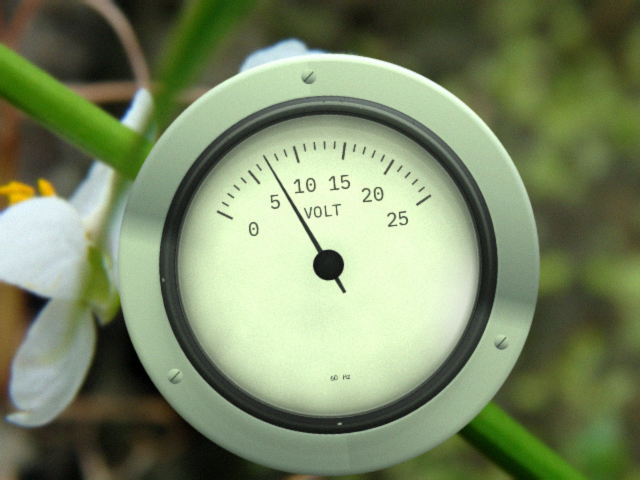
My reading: V 7
